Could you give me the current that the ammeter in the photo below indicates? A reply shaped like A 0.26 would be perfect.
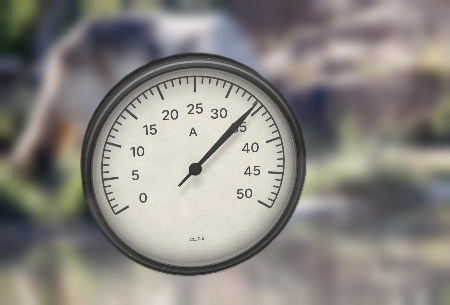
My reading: A 34
